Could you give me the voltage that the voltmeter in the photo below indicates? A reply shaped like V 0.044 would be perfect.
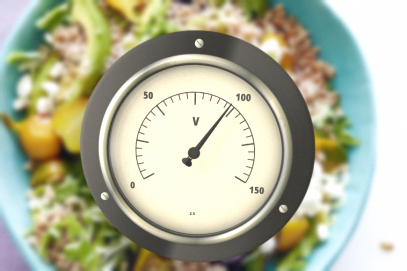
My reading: V 97.5
